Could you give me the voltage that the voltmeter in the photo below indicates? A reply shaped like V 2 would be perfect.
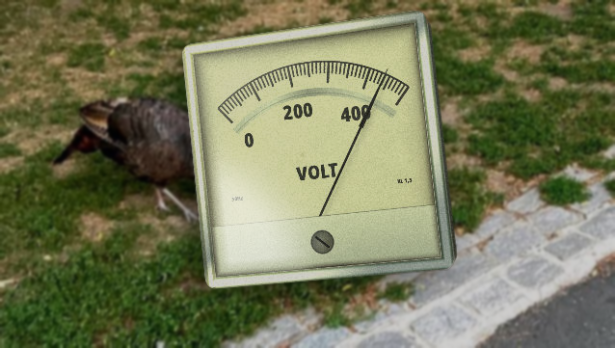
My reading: V 440
